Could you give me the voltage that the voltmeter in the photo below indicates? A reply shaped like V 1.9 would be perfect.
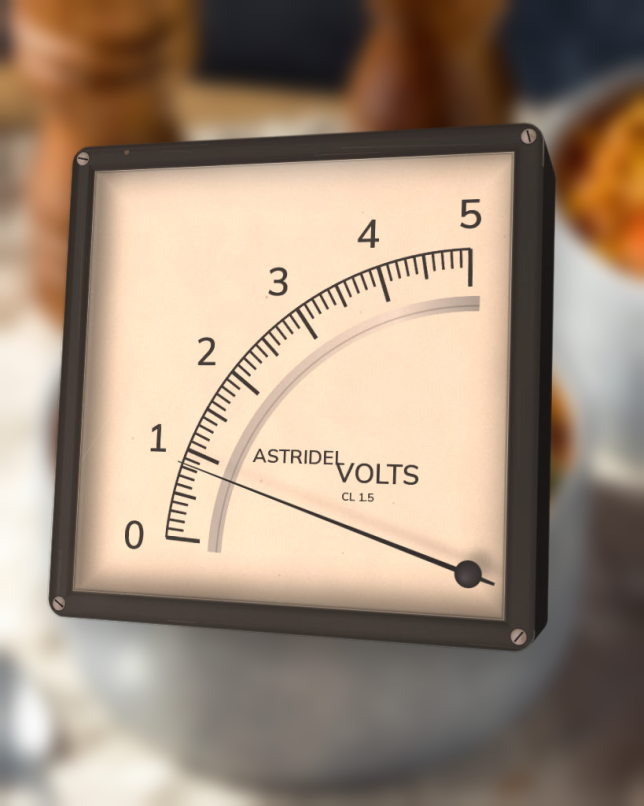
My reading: V 0.85
